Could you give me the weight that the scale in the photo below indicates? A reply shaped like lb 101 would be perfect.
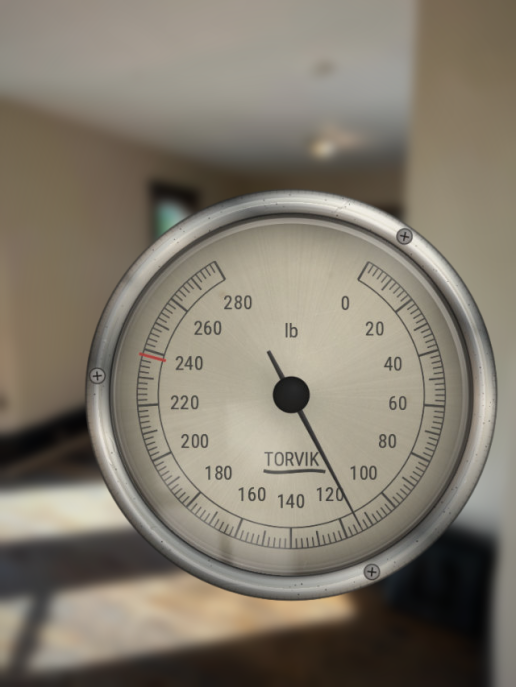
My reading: lb 114
